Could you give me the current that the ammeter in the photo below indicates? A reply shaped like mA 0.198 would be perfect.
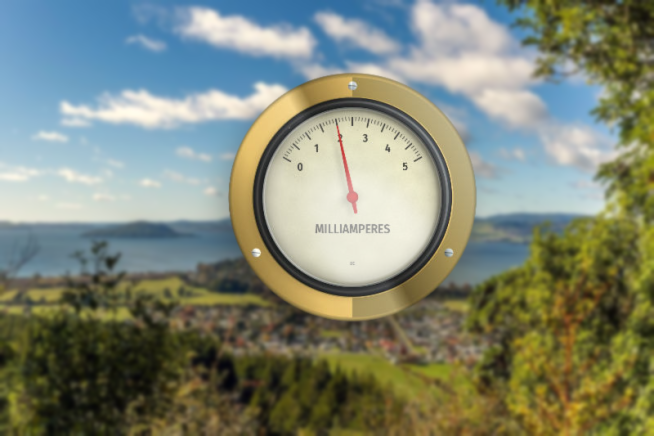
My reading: mA 2
